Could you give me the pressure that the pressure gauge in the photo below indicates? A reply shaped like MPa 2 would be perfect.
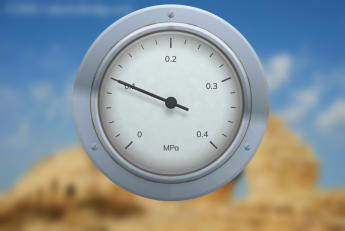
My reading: MPa 0.1
